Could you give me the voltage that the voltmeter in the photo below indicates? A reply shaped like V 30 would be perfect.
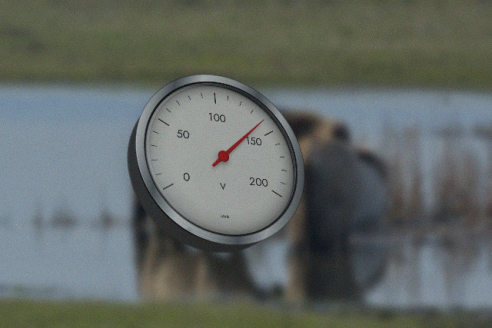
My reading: V 140
